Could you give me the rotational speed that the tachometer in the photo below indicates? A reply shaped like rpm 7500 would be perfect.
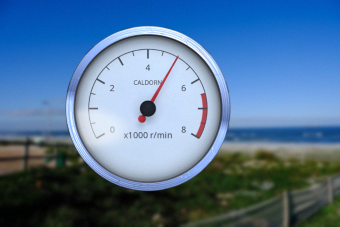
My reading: rpm 5000
